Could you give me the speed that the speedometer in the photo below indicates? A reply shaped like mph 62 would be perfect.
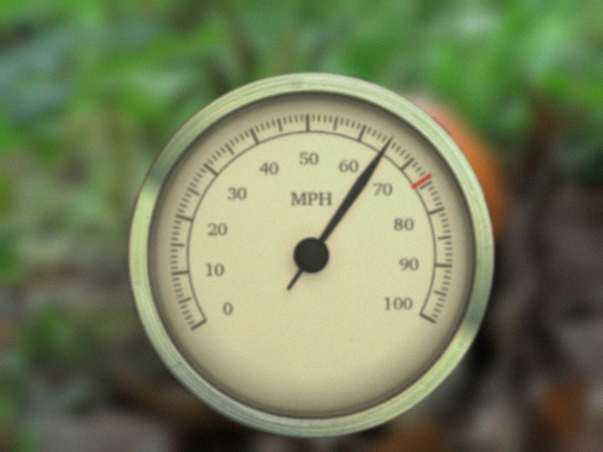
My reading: mph 65
